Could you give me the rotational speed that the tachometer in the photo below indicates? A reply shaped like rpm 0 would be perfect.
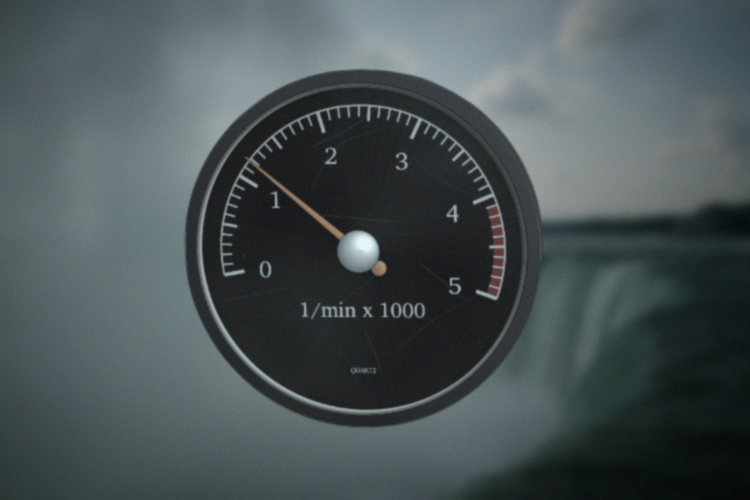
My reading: rpm 1200
